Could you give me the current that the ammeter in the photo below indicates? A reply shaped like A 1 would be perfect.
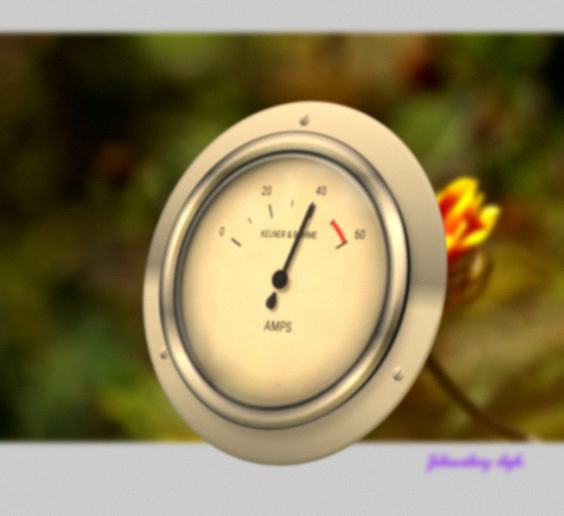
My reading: A 40
